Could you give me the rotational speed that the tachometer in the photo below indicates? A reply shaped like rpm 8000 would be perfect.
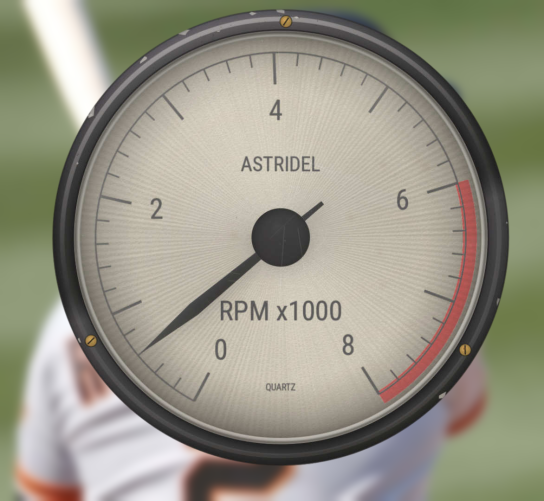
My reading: rpm 600
